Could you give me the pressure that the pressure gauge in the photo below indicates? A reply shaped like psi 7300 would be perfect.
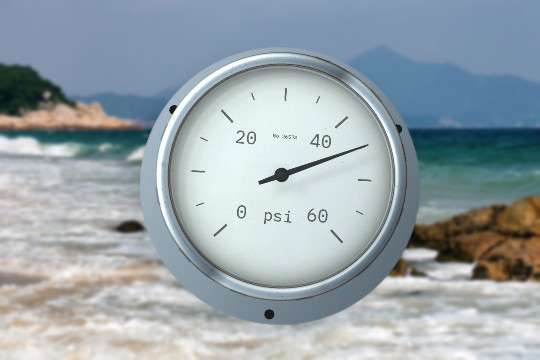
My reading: psi 45
